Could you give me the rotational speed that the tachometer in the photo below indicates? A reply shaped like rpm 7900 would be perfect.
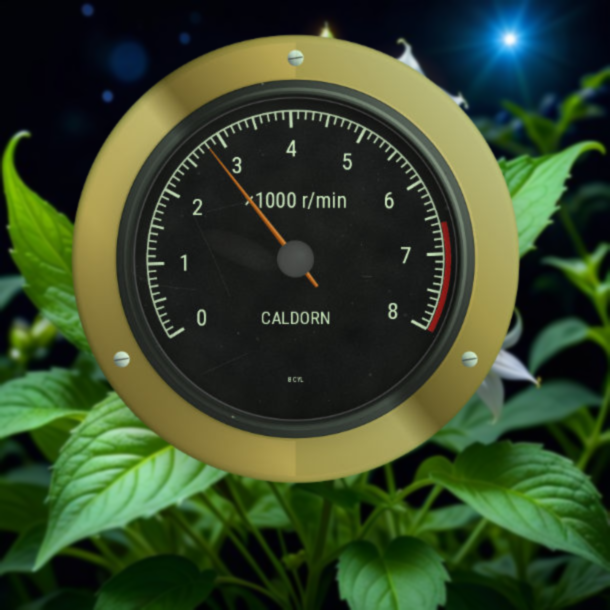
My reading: rpm 2800
